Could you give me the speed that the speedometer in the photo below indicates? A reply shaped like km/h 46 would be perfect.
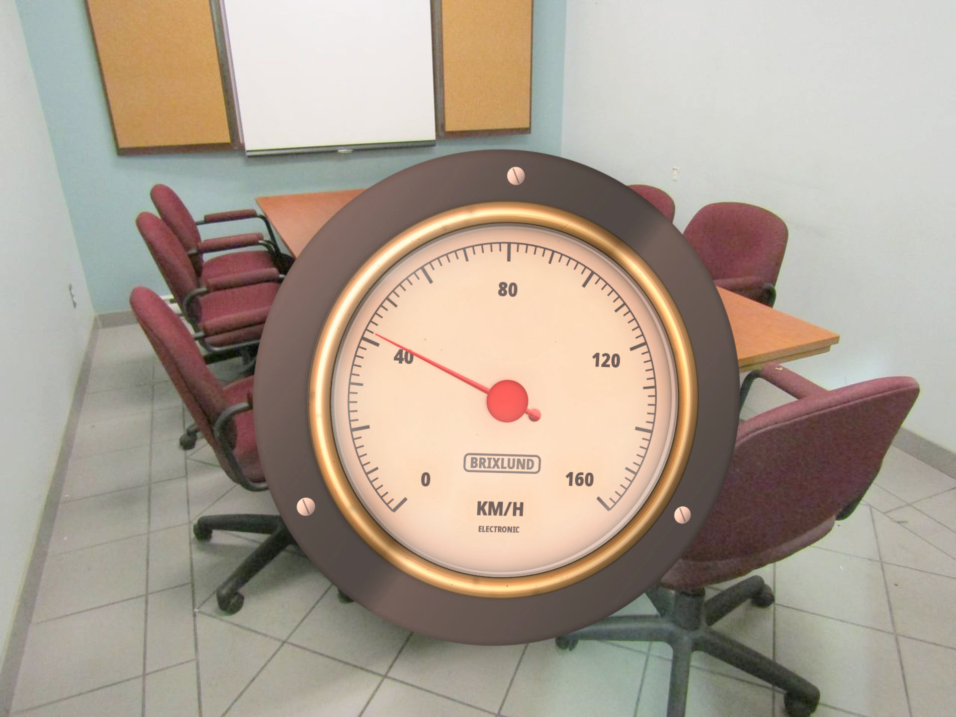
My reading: km/h 42
